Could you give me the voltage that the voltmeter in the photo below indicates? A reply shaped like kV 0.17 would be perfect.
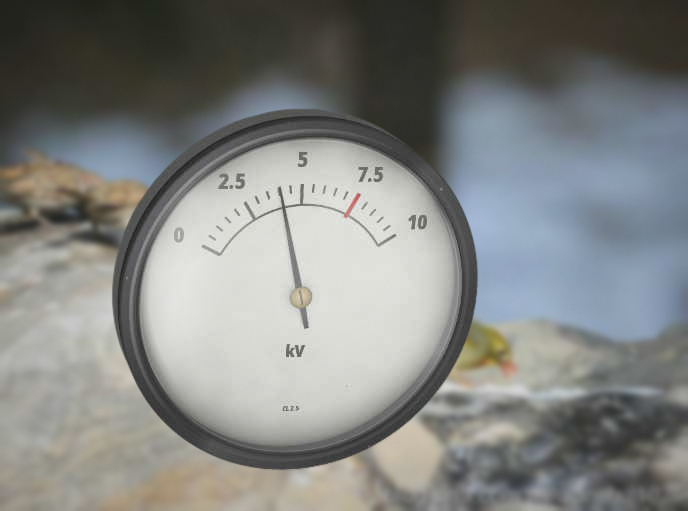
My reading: kV 4
